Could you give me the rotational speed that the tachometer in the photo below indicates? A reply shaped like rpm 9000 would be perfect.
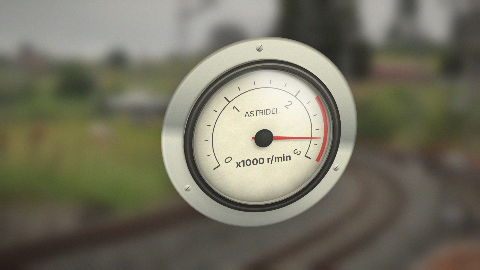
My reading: rpm 2700
